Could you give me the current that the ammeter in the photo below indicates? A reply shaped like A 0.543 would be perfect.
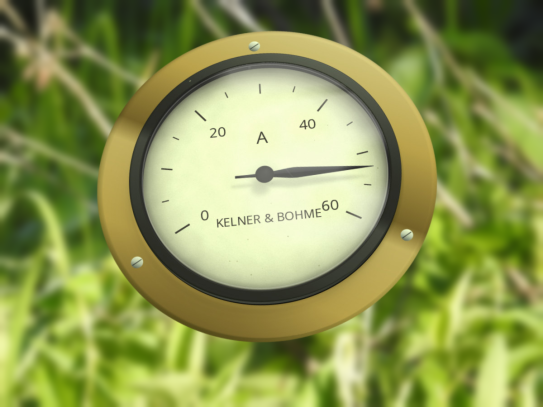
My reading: A 52.5
